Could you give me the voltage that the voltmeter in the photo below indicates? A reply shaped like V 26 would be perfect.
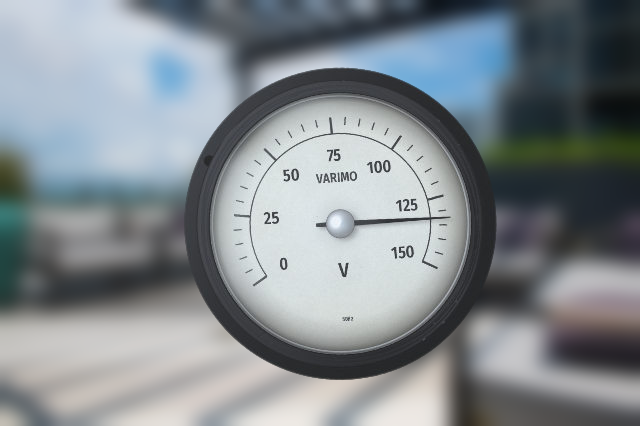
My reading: V 132.5
